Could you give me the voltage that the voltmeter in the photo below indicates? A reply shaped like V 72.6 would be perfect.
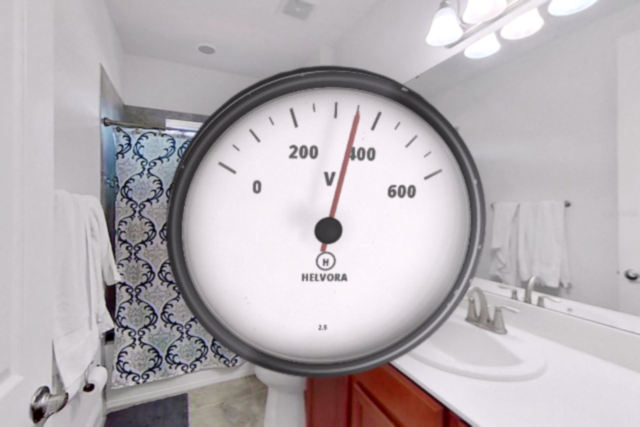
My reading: V 350
